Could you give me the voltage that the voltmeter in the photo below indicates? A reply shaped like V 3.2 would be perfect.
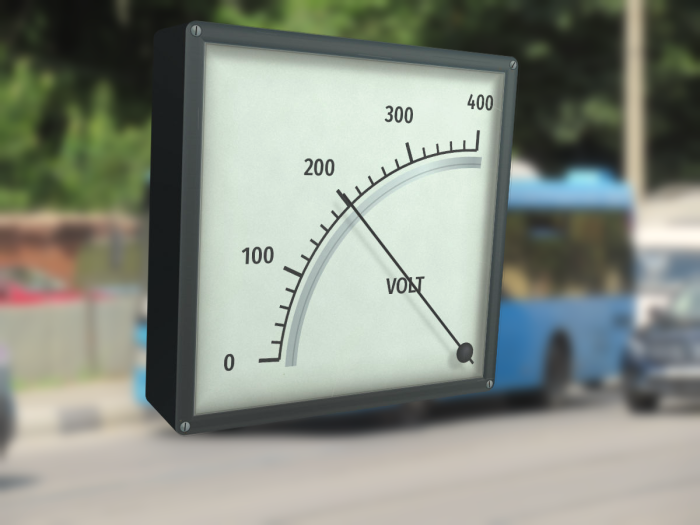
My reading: V 200
